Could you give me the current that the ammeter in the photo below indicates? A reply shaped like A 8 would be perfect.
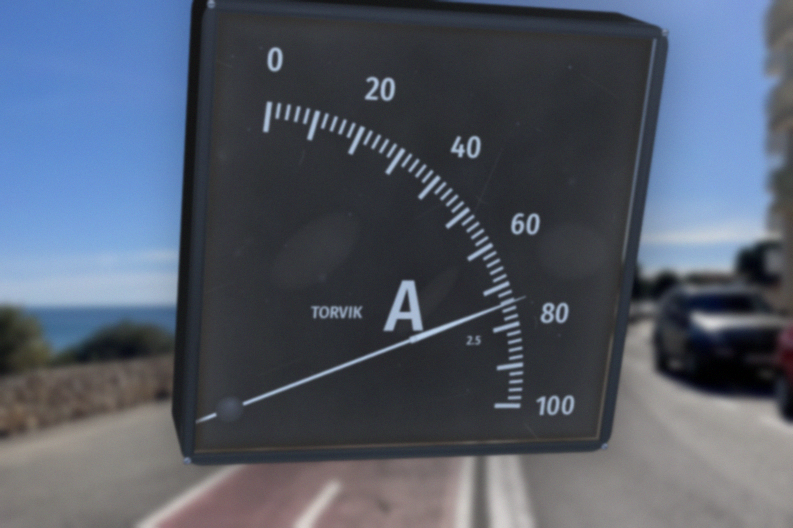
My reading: A 74
